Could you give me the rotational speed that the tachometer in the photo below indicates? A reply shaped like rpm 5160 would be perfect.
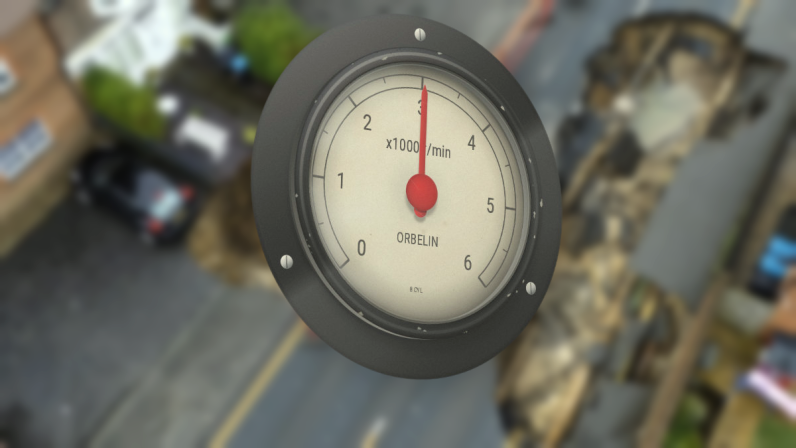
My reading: rpm 3000
